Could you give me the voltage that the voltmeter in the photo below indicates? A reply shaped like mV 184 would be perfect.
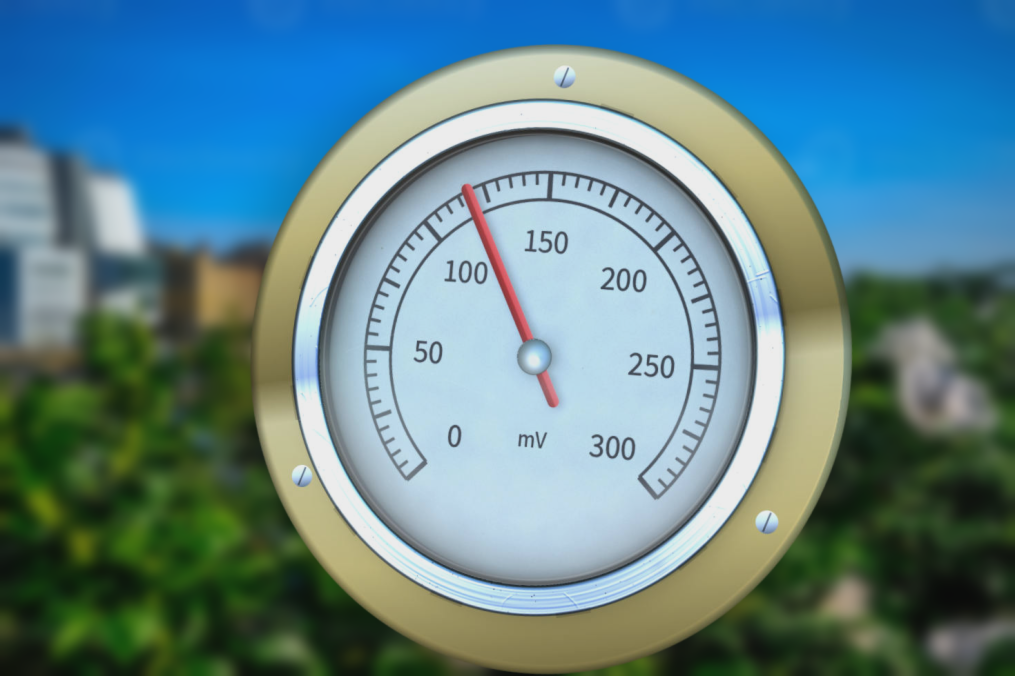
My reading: mV 120
